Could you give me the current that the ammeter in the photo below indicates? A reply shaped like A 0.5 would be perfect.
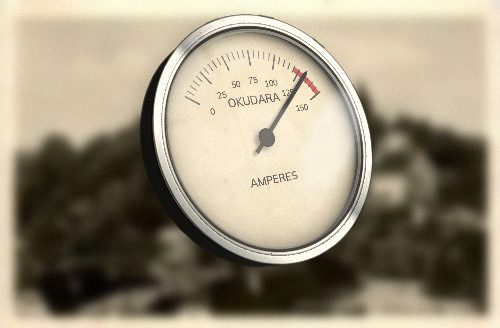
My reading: A 130
